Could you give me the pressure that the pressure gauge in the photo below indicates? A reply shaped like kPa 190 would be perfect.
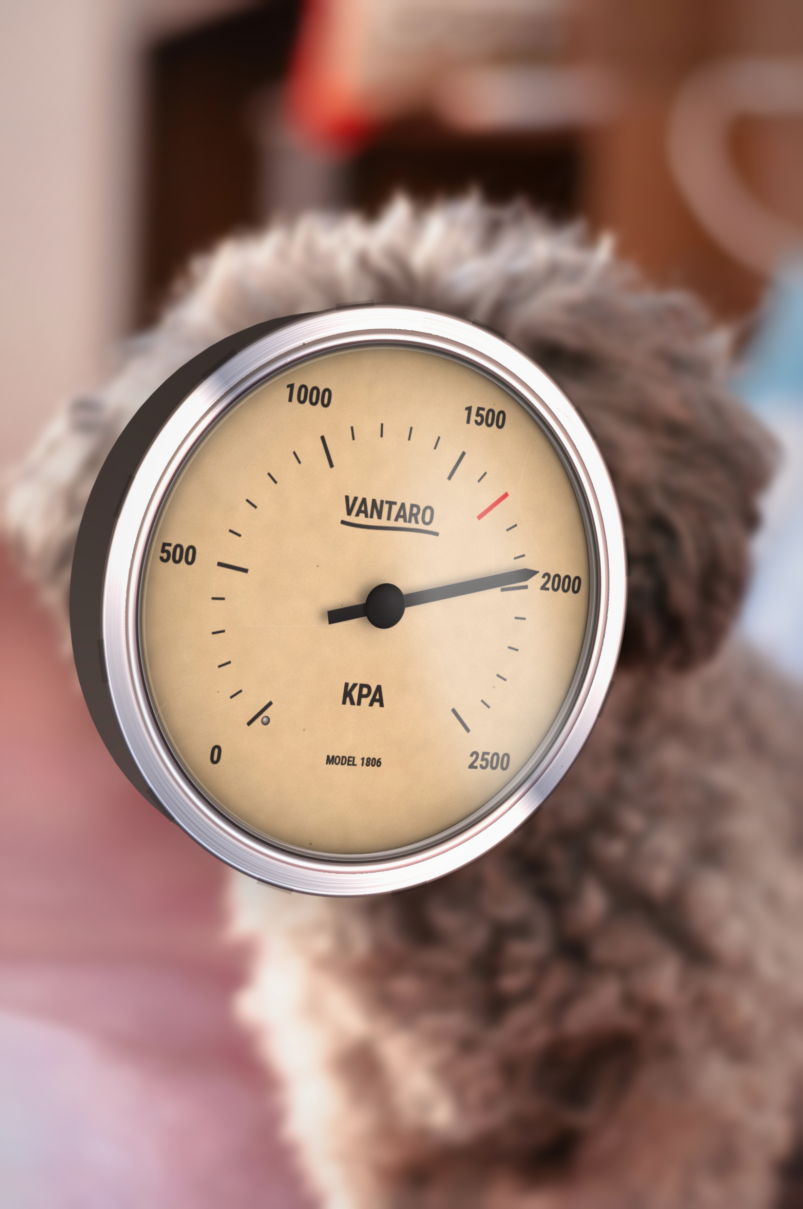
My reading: kPa 1950
